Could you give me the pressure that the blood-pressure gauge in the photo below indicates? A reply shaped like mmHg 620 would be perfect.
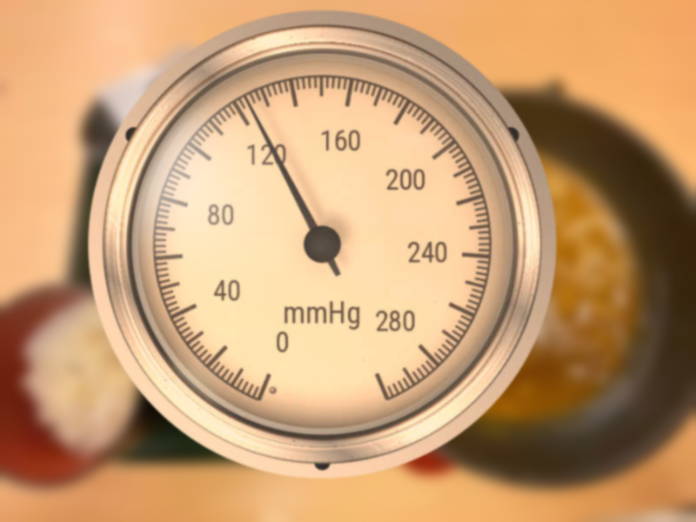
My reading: mmHg 124
